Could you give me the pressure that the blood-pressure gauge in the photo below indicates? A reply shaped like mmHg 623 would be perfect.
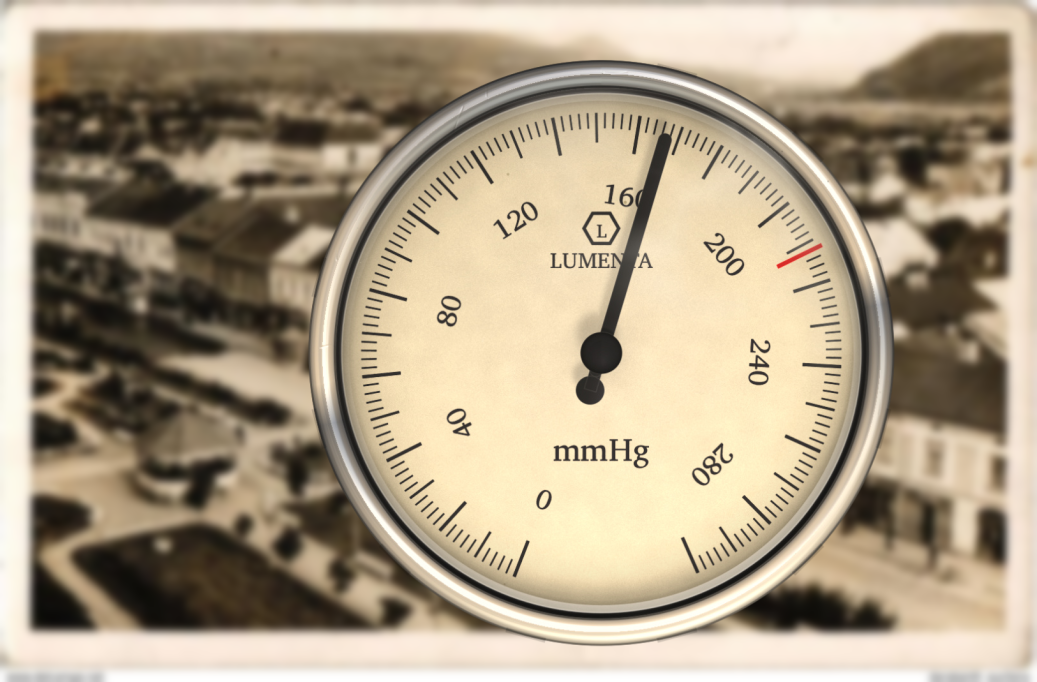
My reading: mmHg 167
